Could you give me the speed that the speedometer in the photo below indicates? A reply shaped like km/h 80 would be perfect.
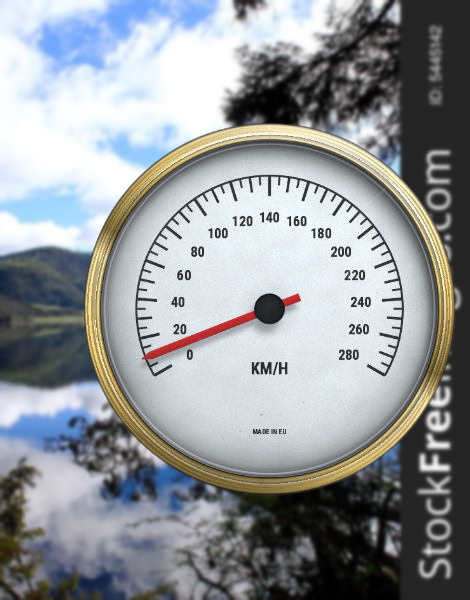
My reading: km/h 10
